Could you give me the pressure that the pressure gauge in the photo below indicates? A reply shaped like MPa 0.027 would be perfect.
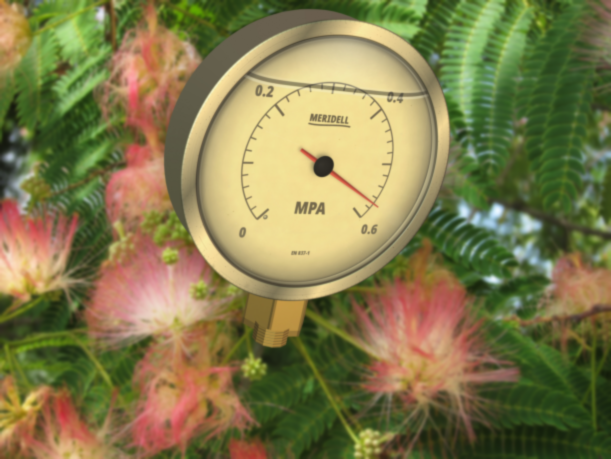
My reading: MPa 0.57
